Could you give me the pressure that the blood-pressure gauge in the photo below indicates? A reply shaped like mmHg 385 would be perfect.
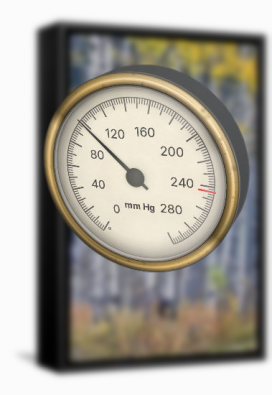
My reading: mmHg 100
